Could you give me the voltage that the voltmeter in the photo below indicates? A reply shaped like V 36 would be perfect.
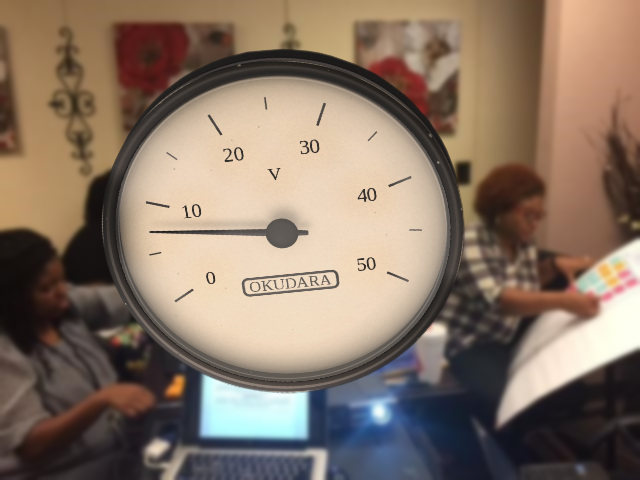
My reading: V 7.5
